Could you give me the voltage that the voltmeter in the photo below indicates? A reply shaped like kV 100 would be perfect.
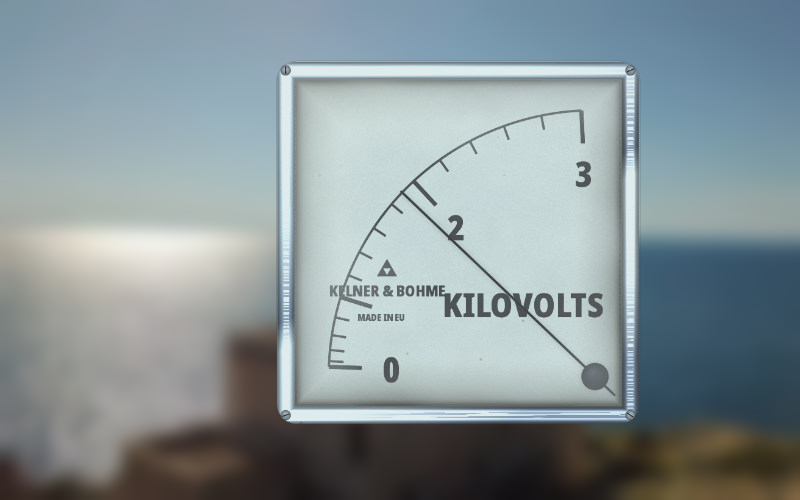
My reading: kV 1.9
